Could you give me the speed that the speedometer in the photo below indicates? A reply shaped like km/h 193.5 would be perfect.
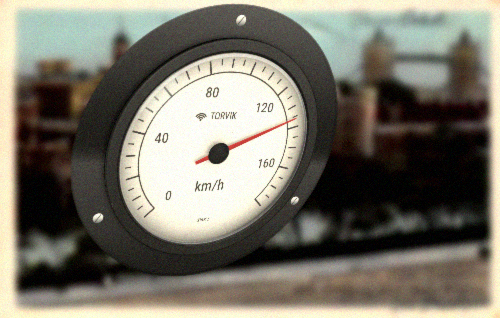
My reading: km/h 135
